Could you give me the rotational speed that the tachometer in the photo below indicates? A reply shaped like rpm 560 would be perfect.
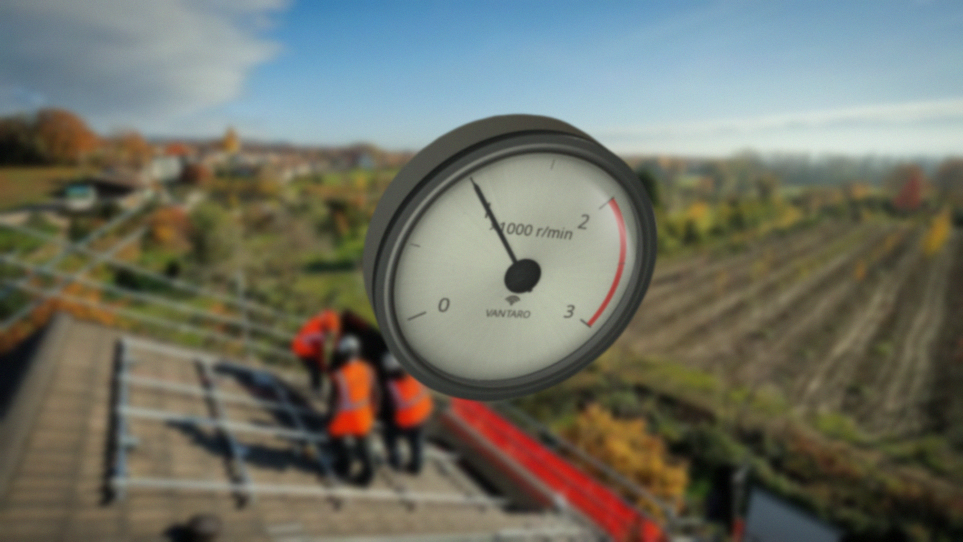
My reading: rpm 1000
